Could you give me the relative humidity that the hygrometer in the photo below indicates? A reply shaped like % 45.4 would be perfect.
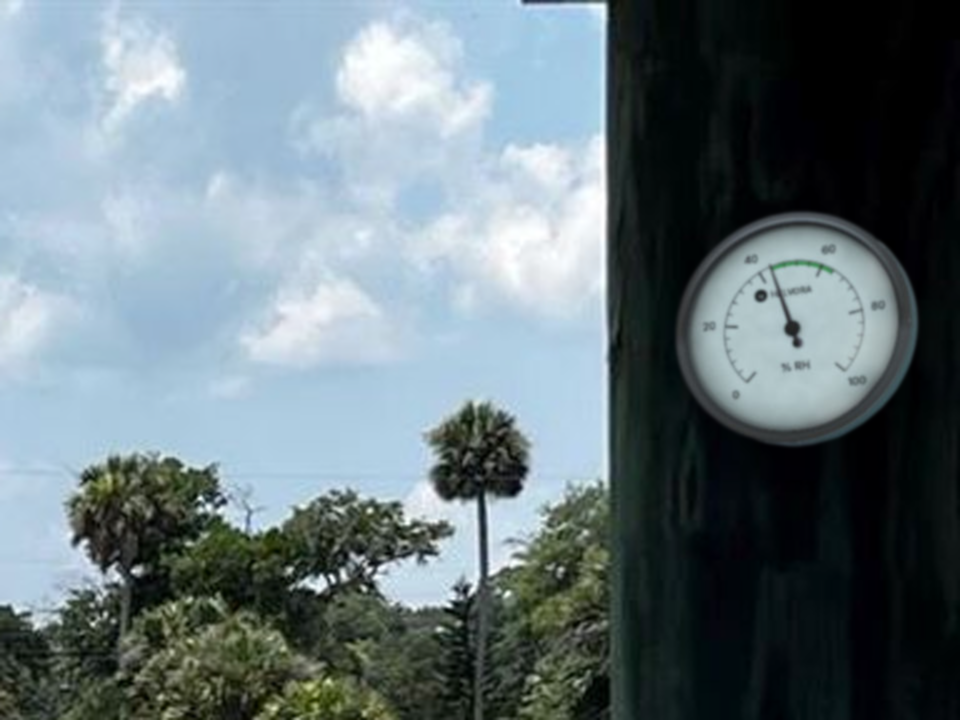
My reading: % 44
